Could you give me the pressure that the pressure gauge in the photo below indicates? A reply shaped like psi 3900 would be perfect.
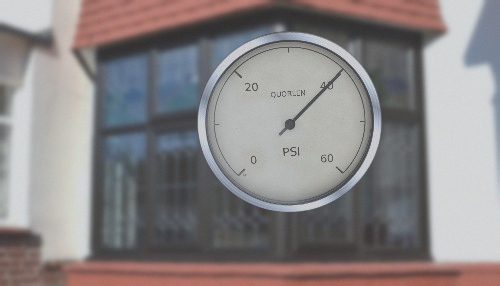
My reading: psi 40
